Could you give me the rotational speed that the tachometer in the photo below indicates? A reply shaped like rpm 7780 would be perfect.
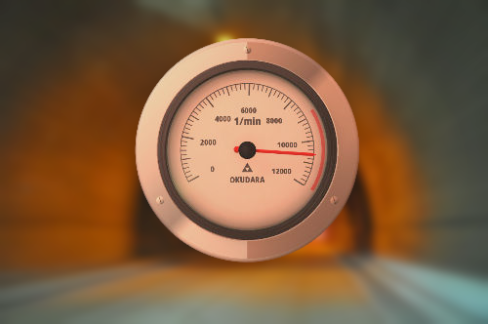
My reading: rpm 10600
